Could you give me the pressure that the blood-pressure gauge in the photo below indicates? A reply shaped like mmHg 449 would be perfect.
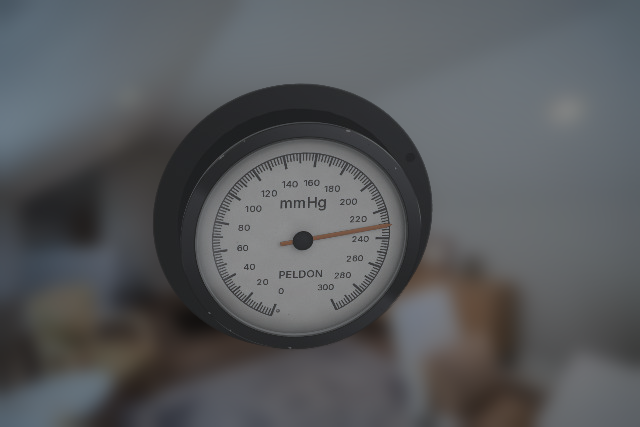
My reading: mmHg 230
